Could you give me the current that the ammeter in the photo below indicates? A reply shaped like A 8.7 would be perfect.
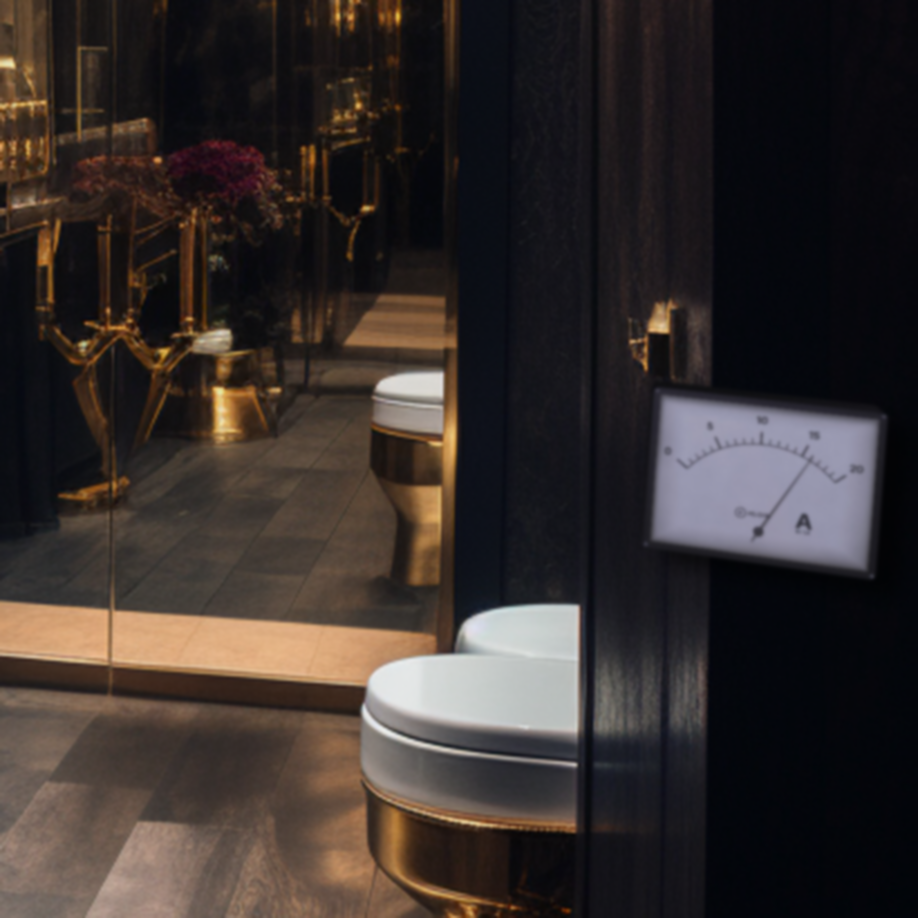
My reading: A 16
